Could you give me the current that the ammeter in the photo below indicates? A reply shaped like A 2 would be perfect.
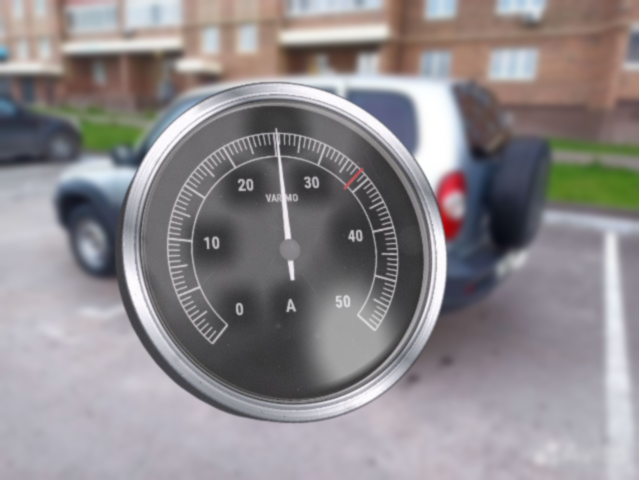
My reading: A 25
